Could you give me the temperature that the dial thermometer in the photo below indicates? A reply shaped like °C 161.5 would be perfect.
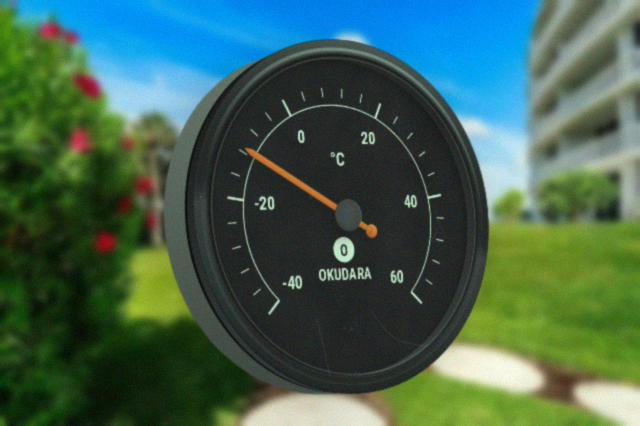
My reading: °C -12
